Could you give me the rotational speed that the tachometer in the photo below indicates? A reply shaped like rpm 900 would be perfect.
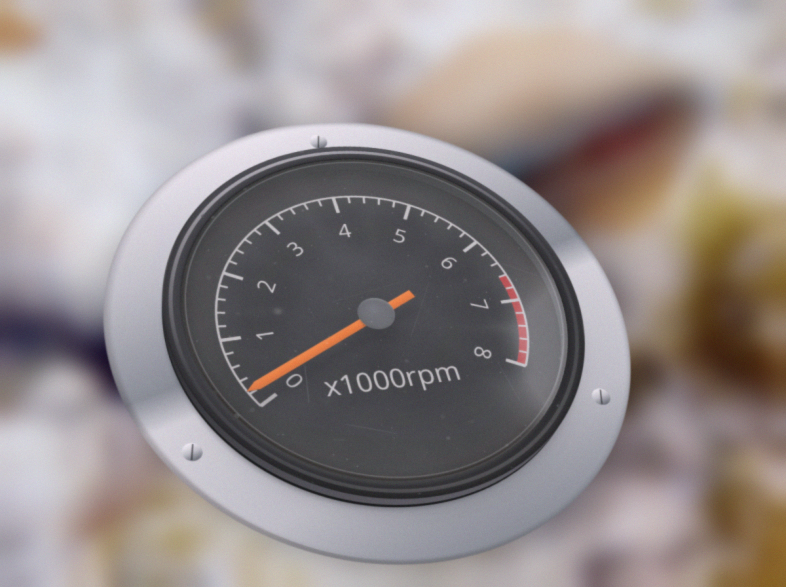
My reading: rpm 200
